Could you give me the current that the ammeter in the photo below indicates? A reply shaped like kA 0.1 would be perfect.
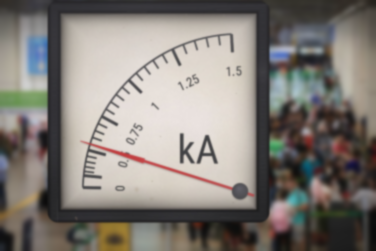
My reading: kA 0.55
